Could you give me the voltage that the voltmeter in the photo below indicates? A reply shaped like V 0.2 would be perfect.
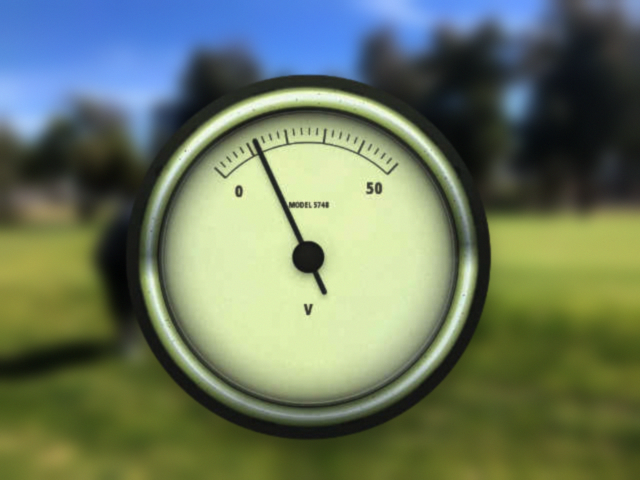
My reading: V 12
